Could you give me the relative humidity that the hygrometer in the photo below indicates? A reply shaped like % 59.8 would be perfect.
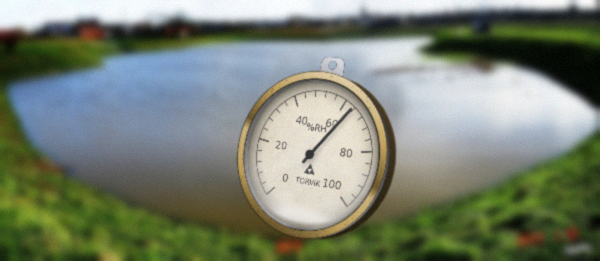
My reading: % 64
